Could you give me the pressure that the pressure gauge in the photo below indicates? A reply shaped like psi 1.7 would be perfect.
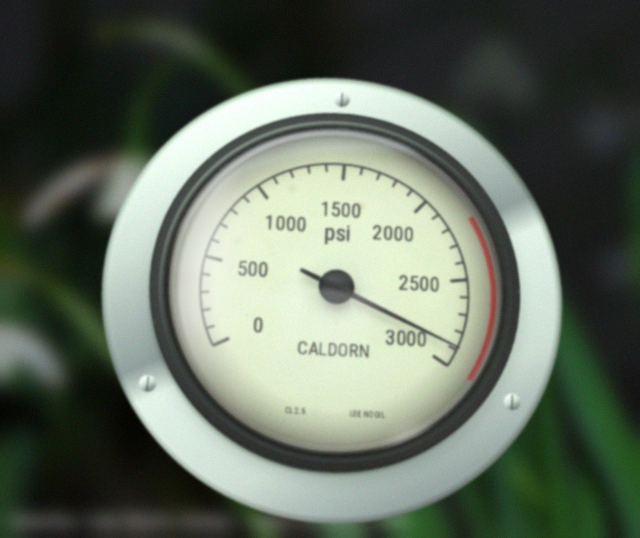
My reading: psi 2900
